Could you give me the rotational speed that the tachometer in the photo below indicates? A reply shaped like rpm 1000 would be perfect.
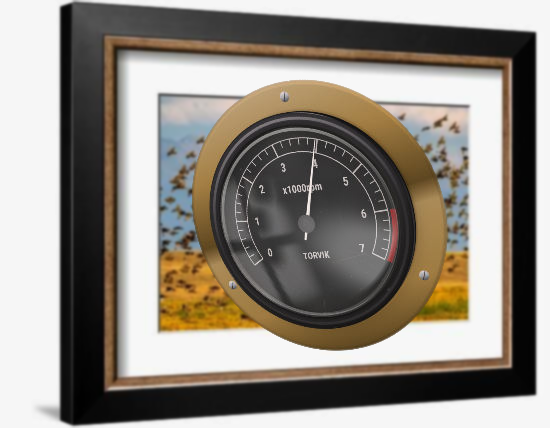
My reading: rpm 4000
